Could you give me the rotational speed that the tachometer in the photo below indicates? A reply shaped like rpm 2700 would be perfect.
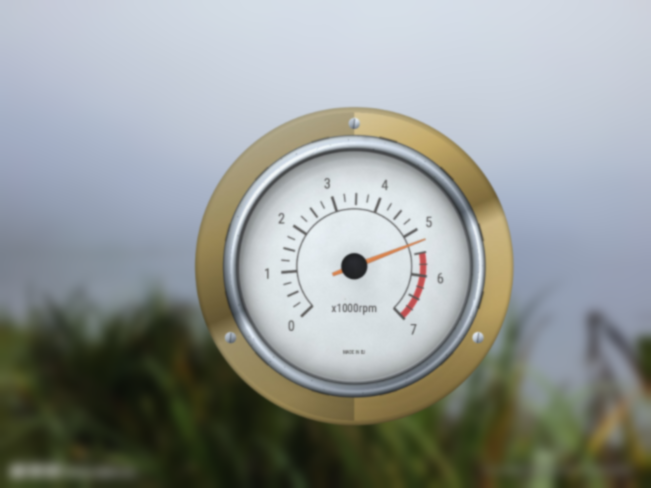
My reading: rpm 5250
